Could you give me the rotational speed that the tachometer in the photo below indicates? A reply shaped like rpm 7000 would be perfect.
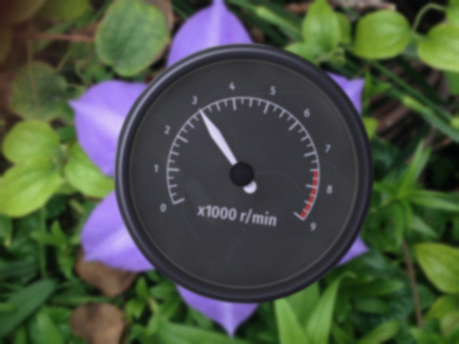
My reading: rpm 3000
